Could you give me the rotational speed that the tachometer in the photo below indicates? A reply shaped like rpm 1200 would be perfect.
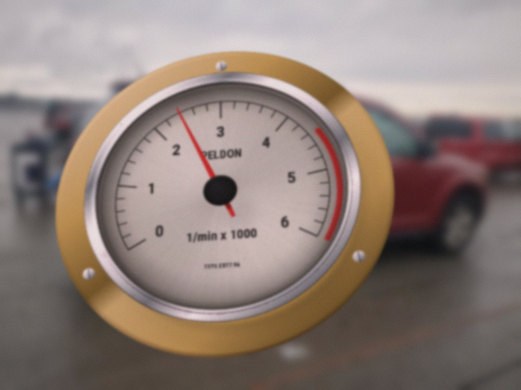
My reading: rpm 2400
